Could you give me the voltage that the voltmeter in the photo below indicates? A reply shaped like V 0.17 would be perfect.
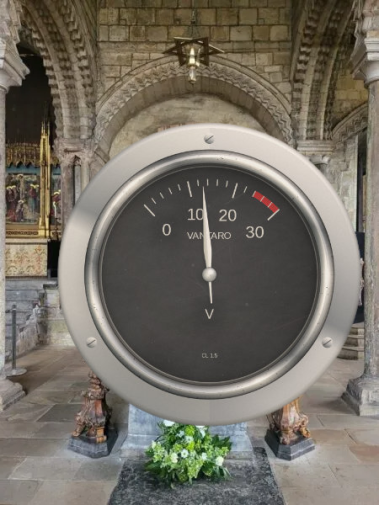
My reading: V 13
